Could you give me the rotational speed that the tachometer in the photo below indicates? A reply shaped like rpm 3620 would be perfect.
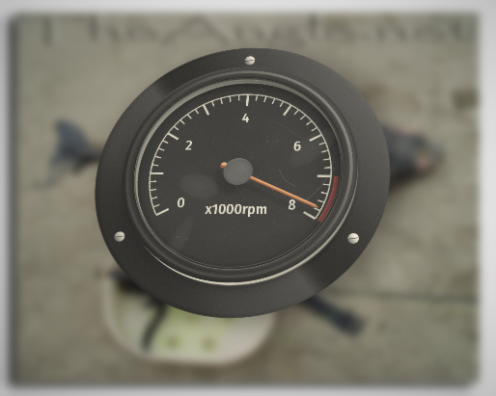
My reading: rpm 7800
